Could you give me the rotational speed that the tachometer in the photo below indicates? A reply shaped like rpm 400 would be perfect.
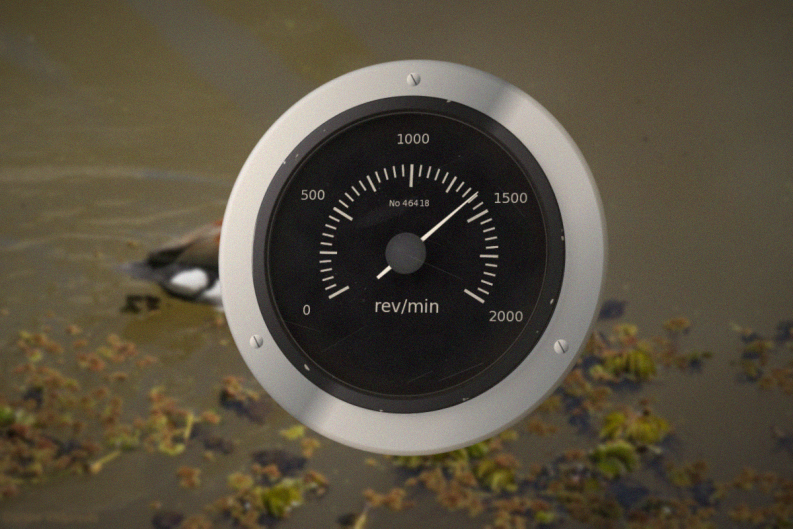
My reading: rpm 1400
